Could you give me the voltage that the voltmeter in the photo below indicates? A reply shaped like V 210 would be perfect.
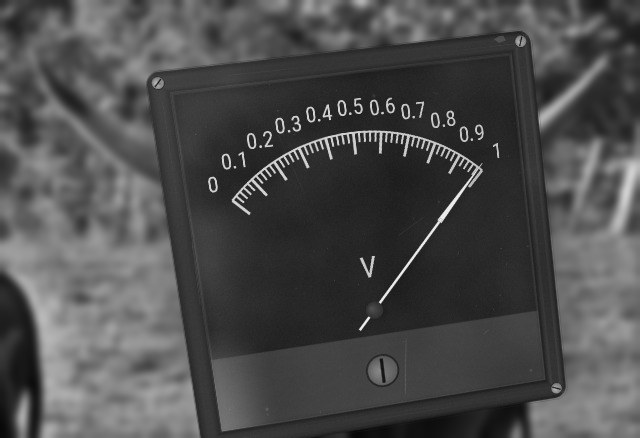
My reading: V 0.98
